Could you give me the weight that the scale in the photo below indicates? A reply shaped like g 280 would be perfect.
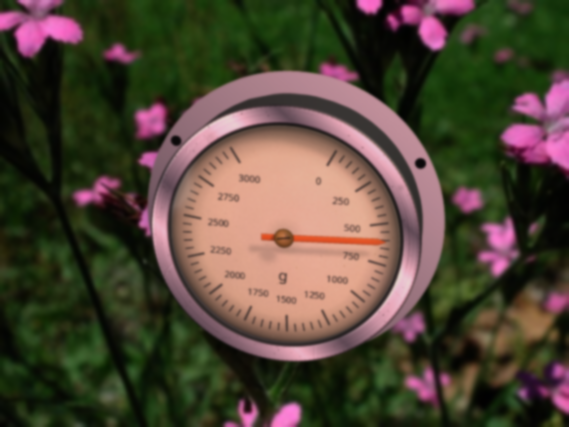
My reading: g 600
